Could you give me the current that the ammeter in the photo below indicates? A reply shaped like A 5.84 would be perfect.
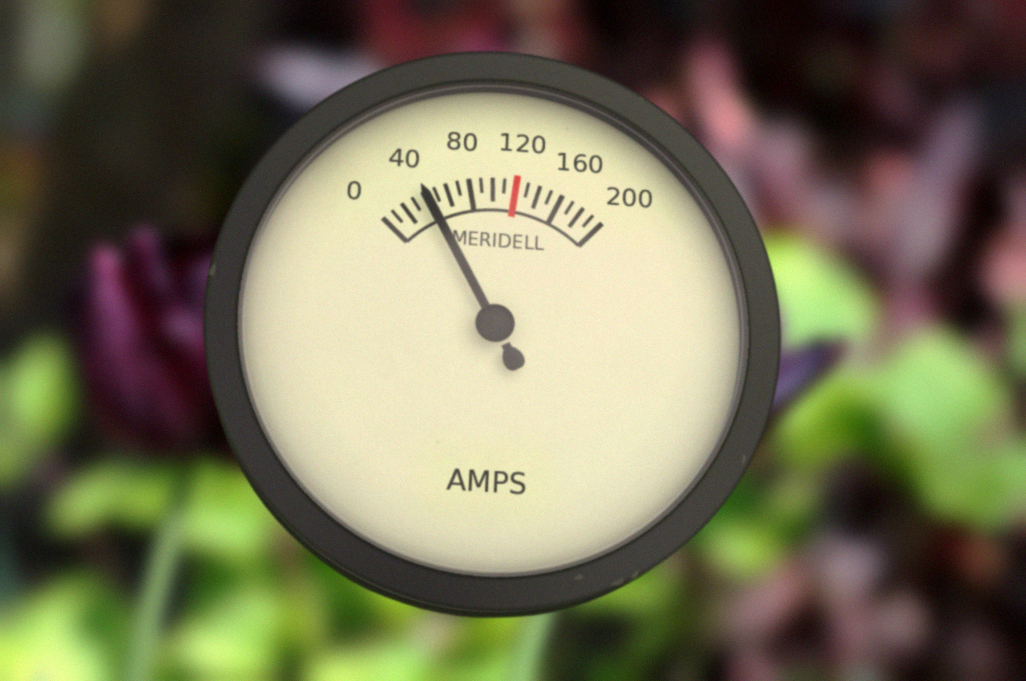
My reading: A 40
